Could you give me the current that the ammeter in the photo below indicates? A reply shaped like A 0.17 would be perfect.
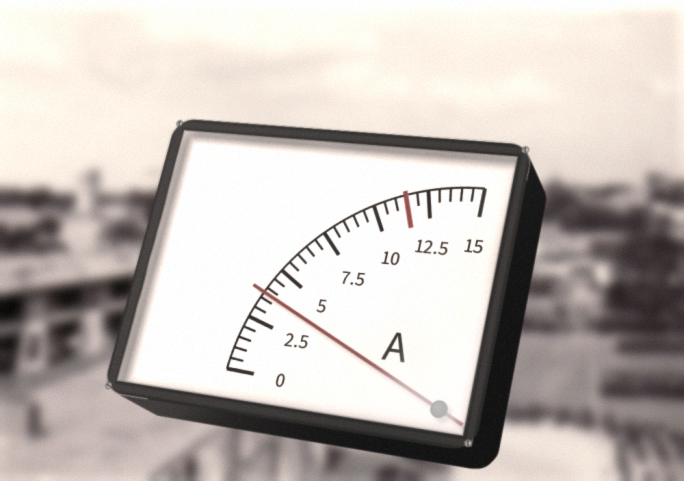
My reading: A 3.75
